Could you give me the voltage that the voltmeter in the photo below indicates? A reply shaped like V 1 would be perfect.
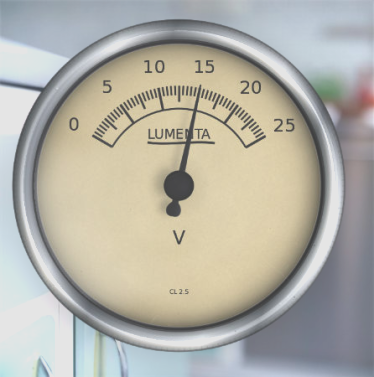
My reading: V 15
